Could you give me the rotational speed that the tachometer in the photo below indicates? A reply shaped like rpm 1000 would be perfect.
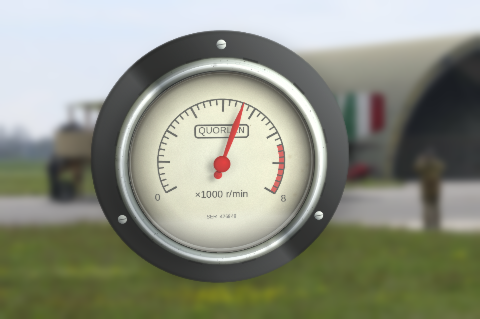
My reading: rpm 4600
